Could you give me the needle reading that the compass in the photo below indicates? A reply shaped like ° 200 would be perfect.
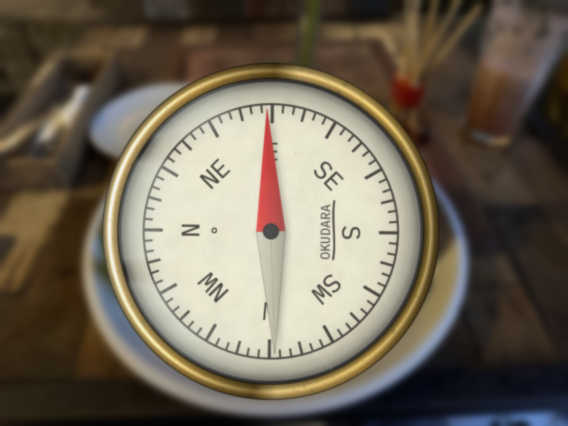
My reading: ° 87.5
